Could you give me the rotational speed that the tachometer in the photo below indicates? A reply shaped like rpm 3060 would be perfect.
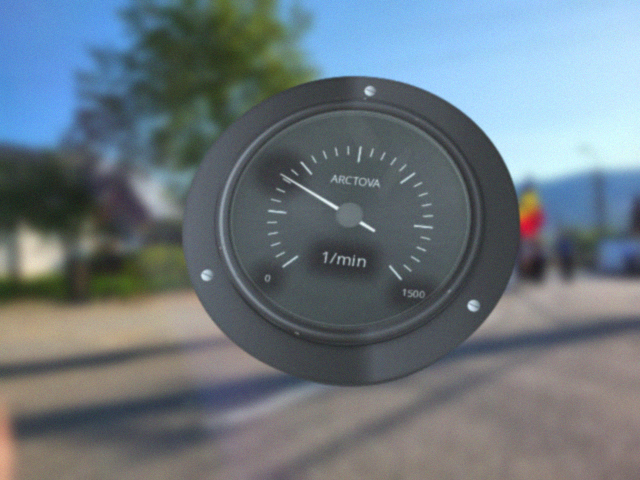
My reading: rpm 400
